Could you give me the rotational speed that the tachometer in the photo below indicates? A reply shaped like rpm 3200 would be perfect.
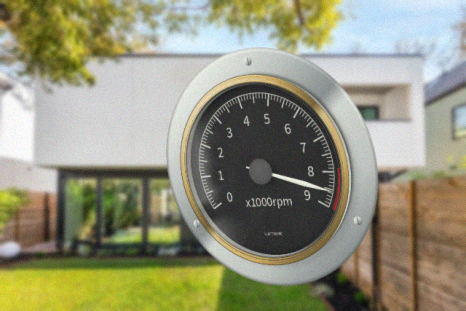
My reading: rpm 8500
